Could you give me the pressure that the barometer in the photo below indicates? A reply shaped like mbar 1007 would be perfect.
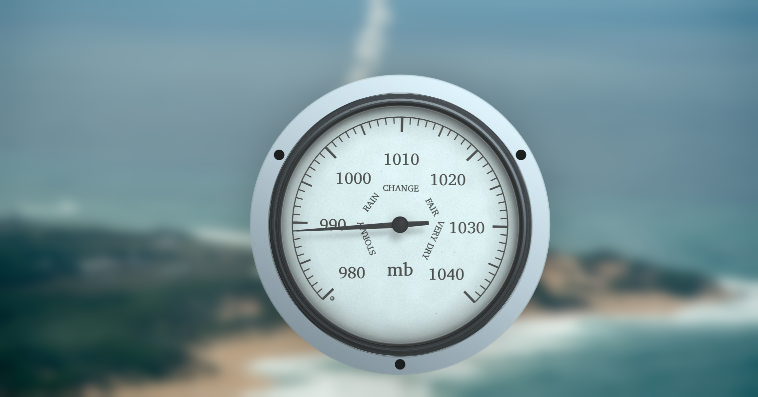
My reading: mbar 989
